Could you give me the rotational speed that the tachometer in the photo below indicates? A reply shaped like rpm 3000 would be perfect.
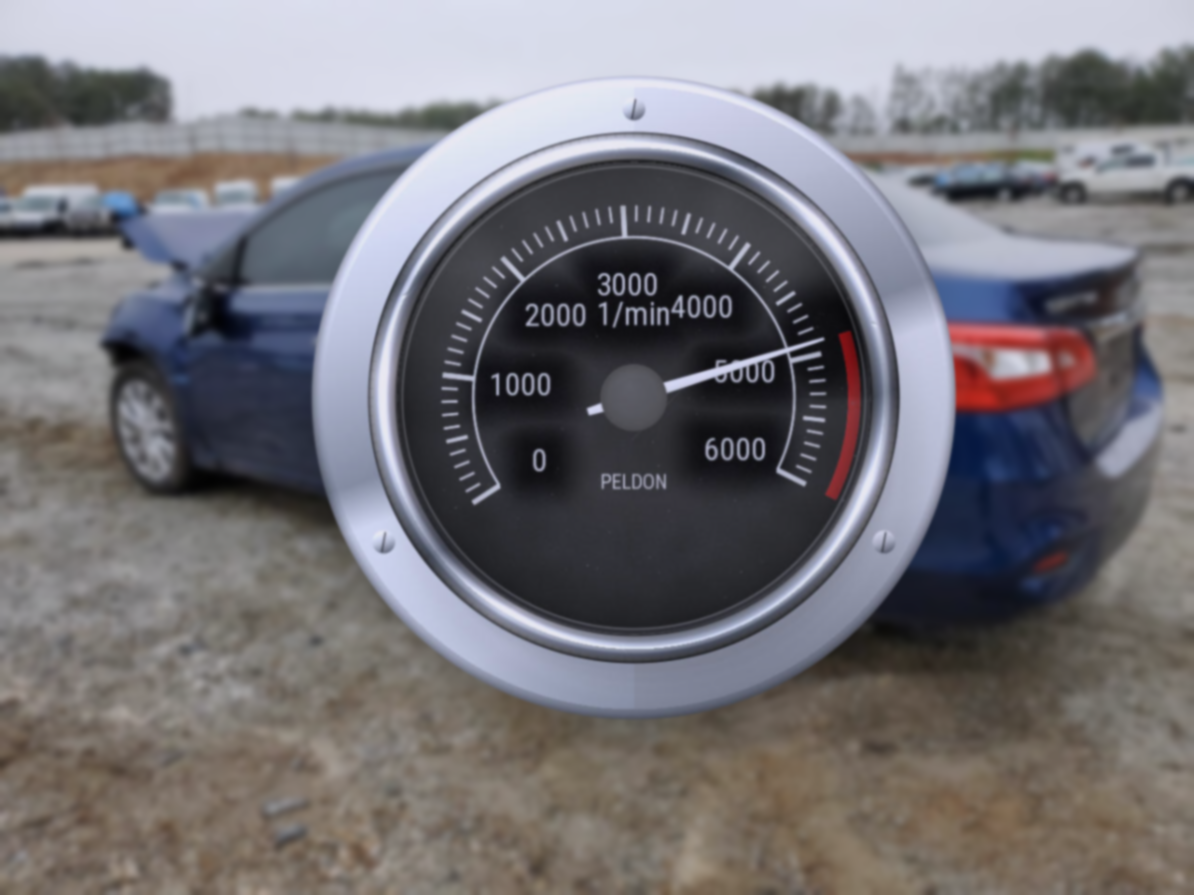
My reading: rpm 4900
